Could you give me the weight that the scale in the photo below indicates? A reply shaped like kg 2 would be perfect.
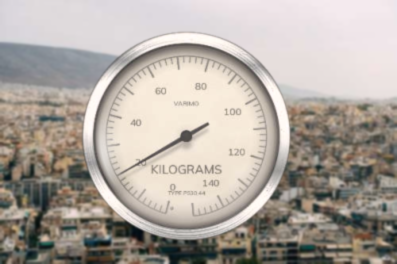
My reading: kg 20
